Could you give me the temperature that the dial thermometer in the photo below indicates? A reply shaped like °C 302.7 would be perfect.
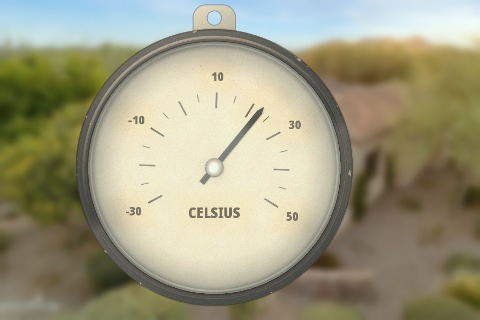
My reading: °C 22.5
